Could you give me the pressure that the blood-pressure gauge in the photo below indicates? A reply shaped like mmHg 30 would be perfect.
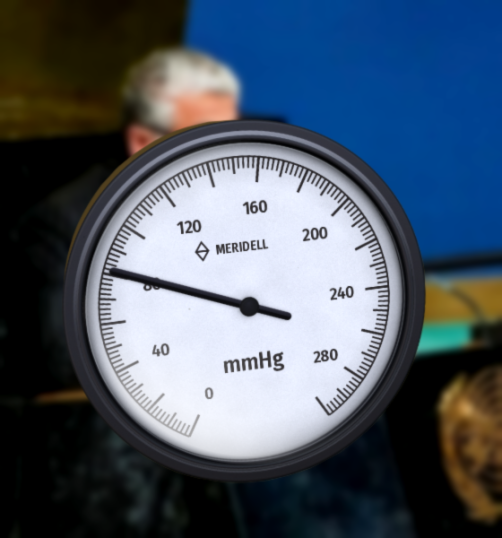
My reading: mmHg 82
